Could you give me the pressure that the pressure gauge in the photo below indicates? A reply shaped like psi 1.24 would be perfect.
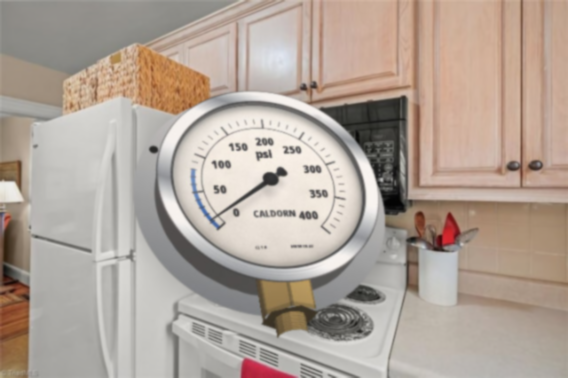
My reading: psi 10
